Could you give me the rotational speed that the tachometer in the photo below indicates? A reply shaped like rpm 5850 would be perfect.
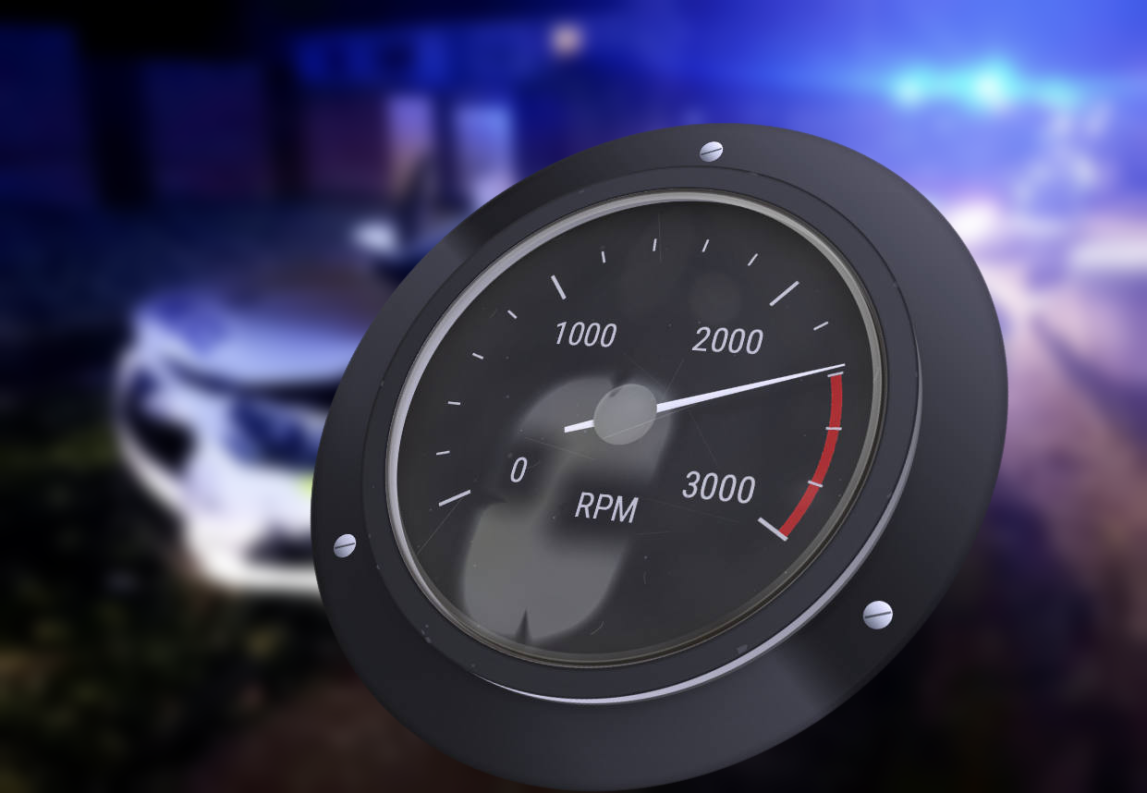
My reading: rpm 2400
